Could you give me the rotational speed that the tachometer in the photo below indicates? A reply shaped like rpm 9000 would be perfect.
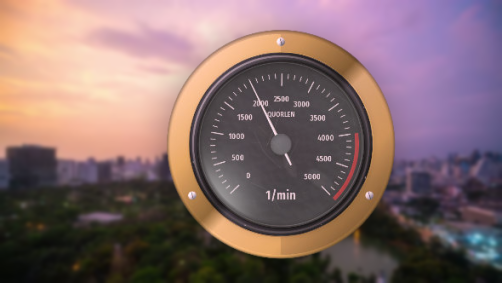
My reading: rpm 2000
